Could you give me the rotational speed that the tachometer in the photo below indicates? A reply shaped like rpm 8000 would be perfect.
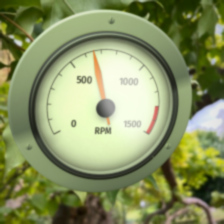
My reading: rpm 650
